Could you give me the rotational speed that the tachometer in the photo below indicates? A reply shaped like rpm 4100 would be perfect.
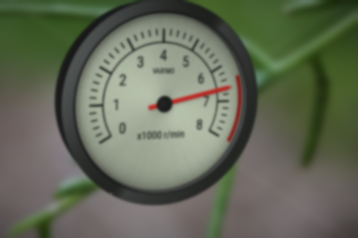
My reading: rpm 6600
